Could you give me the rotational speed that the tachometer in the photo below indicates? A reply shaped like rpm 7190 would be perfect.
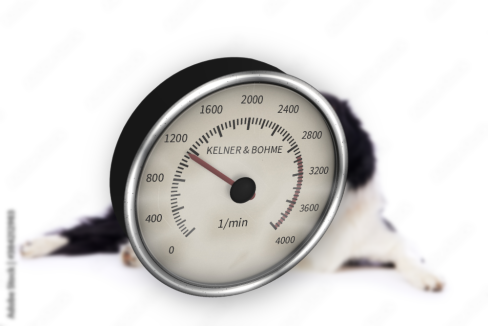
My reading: rpm 1150
